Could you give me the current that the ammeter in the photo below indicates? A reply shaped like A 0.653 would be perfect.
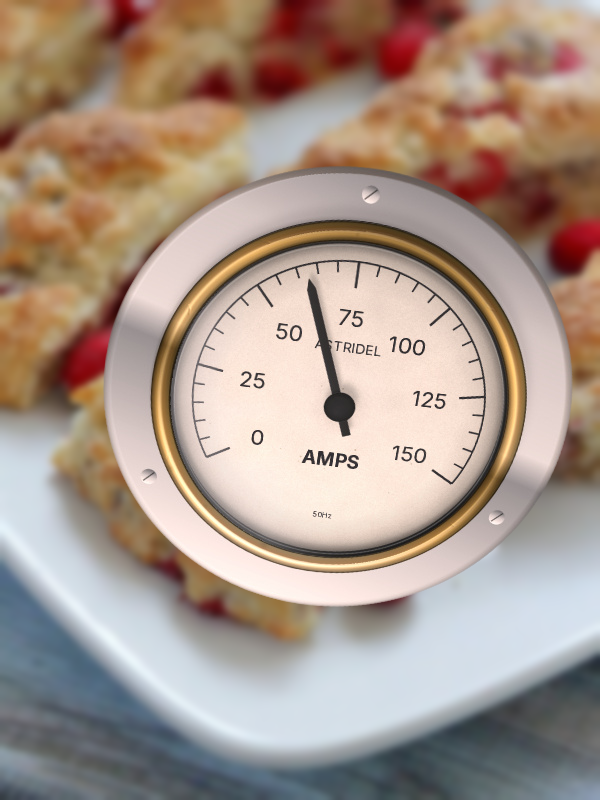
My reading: A 62.5
